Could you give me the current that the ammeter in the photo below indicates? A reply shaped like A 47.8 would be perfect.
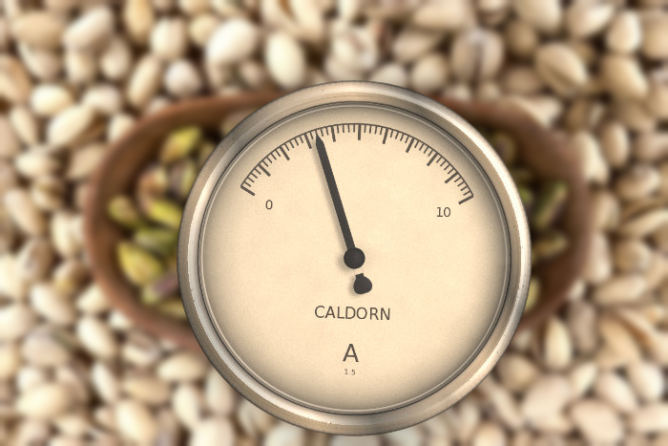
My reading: A 3.4
